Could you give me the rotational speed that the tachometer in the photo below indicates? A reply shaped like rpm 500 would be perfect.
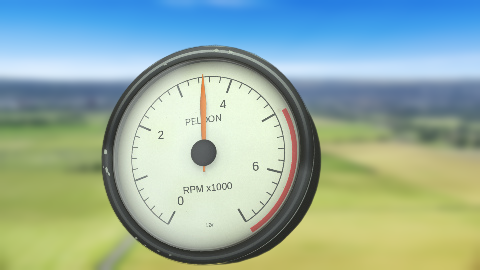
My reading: rpm 3500
